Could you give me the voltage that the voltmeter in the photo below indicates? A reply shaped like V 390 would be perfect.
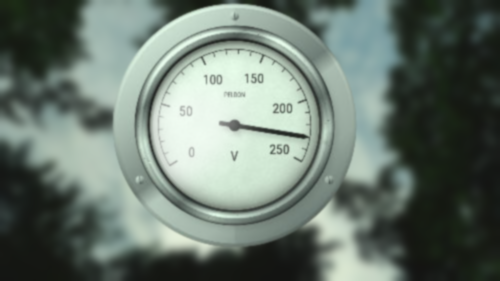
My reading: V 230
